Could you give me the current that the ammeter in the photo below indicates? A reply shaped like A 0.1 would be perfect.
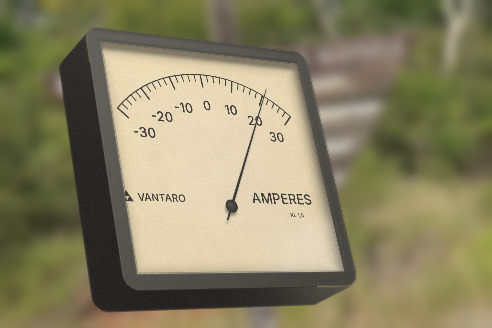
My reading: A 20
